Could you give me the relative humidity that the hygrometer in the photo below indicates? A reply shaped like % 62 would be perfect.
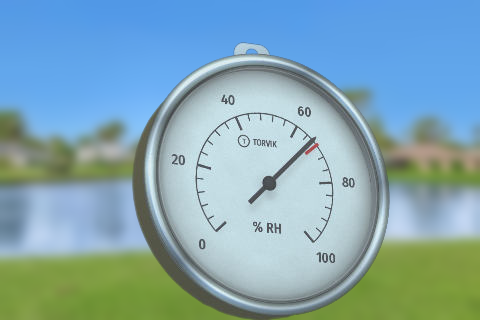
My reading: % 66
